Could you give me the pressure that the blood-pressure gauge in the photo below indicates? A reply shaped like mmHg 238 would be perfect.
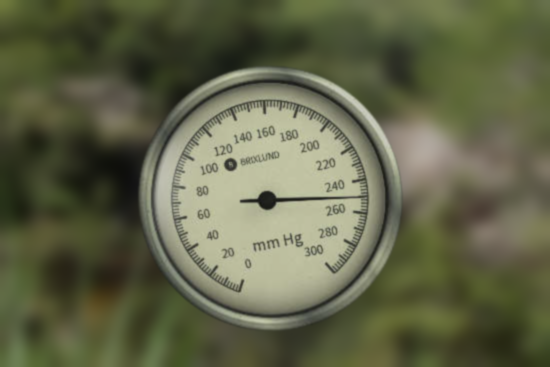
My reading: mmHg 250
